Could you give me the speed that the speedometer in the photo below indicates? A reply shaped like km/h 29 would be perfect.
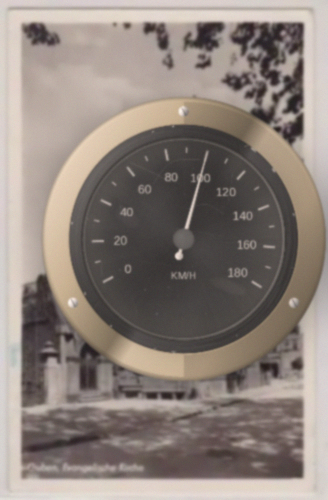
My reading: km/h 100
